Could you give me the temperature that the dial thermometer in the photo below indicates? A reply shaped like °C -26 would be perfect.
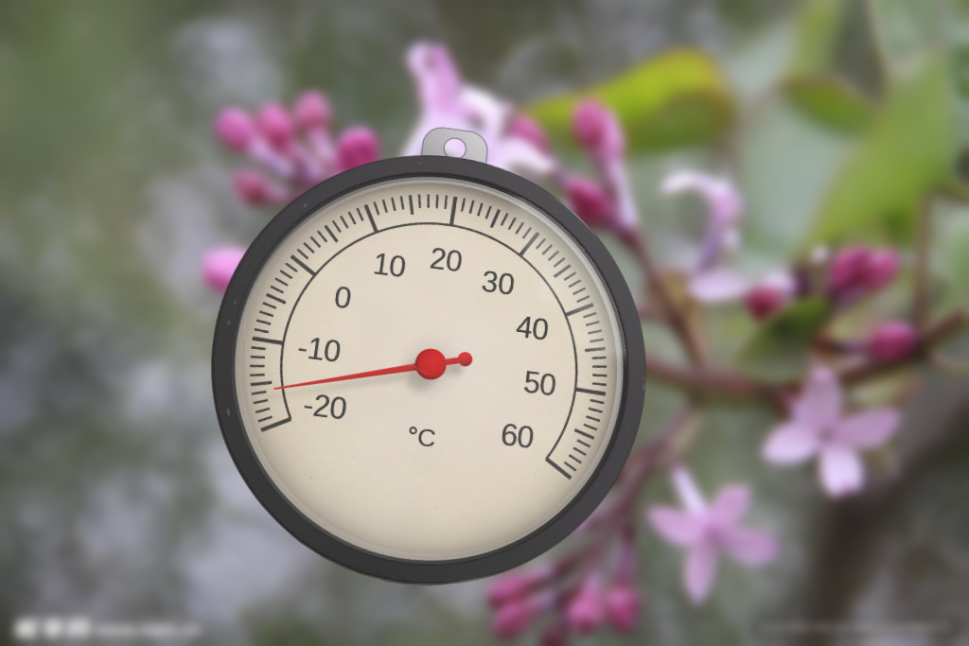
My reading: °C -16
